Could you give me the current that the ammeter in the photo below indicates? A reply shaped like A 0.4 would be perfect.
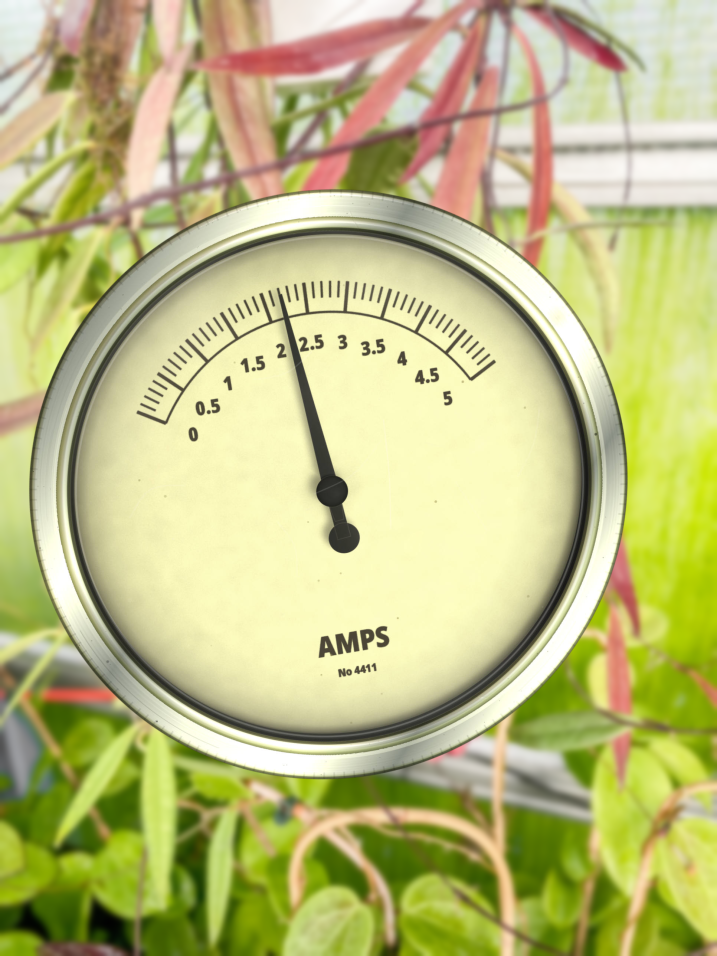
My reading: A 2.2
